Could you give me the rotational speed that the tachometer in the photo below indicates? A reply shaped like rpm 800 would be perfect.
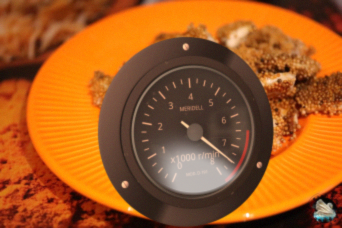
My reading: rpm 7500
